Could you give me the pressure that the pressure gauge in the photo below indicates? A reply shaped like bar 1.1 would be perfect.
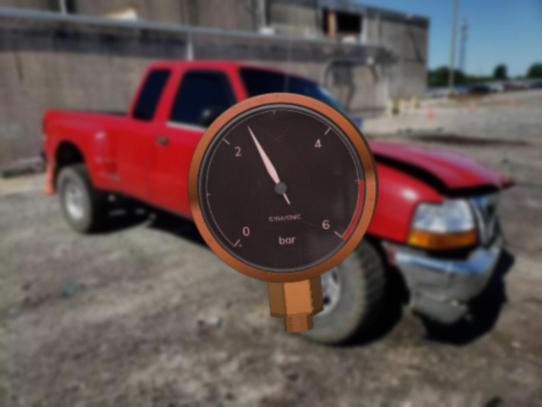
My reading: bar 2.5
